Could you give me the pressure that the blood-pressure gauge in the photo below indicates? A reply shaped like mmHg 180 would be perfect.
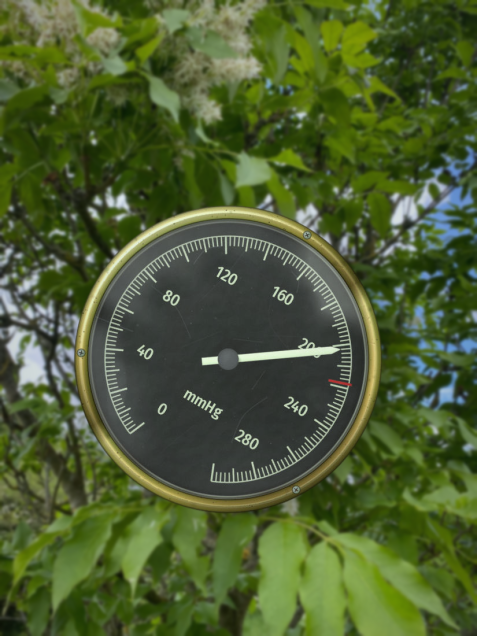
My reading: mmHg 202
